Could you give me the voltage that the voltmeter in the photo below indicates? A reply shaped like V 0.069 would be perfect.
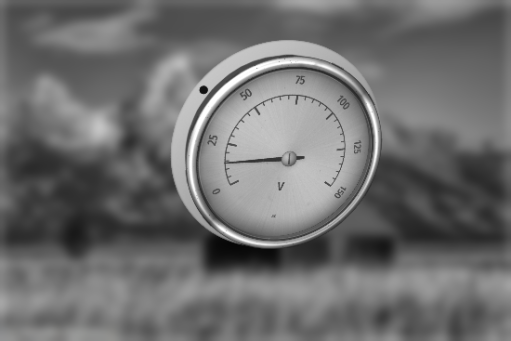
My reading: V 15
